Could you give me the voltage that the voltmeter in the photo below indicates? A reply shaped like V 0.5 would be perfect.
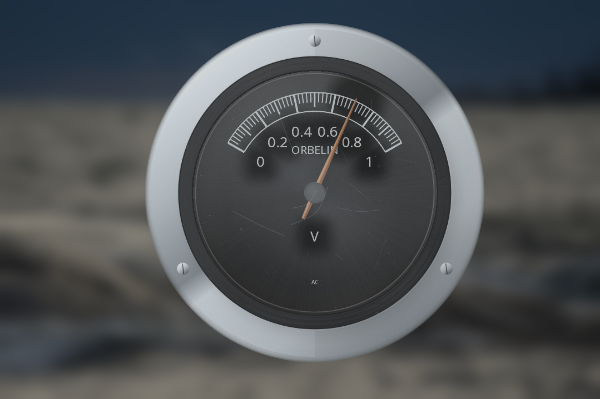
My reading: V 0.7
